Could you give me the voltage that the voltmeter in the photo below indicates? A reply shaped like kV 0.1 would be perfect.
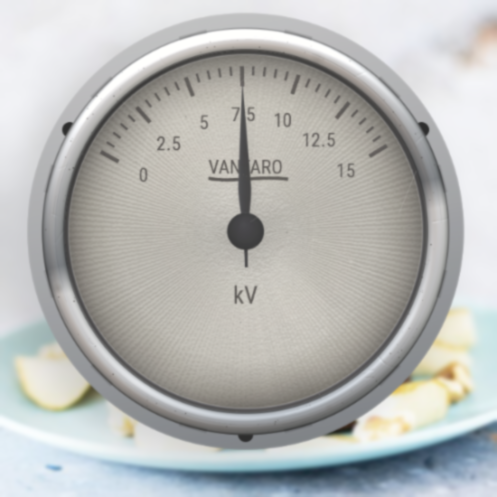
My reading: kV 7.5
